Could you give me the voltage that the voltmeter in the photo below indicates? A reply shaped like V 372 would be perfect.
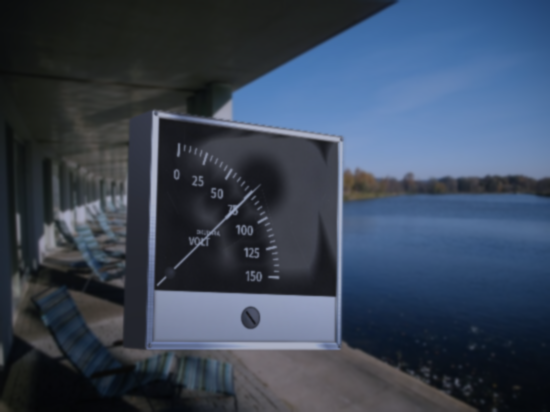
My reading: V 75
